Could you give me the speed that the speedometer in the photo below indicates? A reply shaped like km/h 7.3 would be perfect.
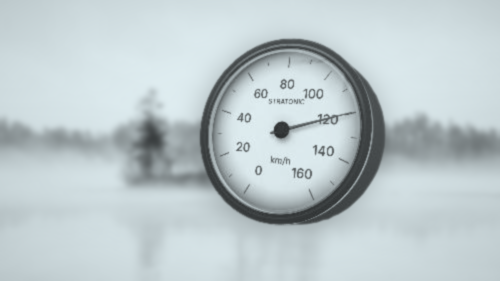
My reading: km/h 120
